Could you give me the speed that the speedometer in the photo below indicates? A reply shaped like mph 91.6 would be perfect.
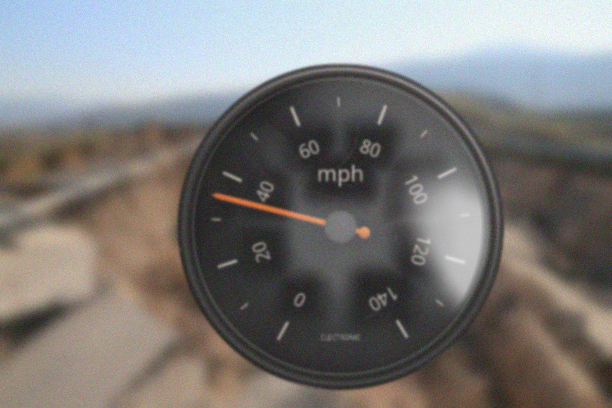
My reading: mph 35
